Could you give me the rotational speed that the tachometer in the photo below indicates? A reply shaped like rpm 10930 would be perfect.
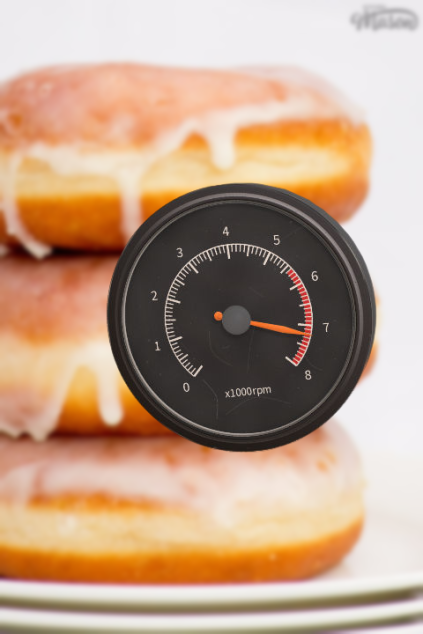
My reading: rpm 7200
